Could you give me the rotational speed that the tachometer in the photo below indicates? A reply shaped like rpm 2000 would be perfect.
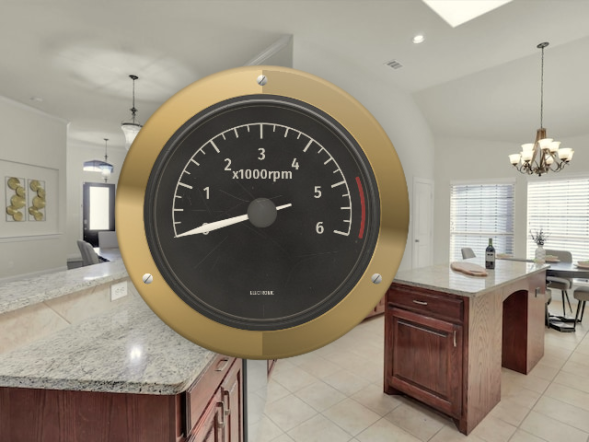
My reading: rpm 0
